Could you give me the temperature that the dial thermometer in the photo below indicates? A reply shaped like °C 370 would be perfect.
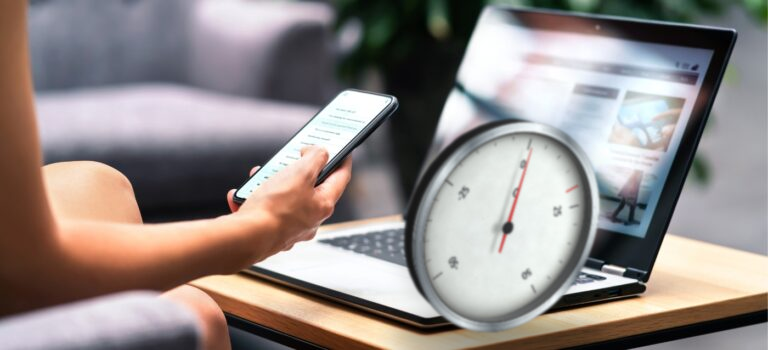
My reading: °C 0
